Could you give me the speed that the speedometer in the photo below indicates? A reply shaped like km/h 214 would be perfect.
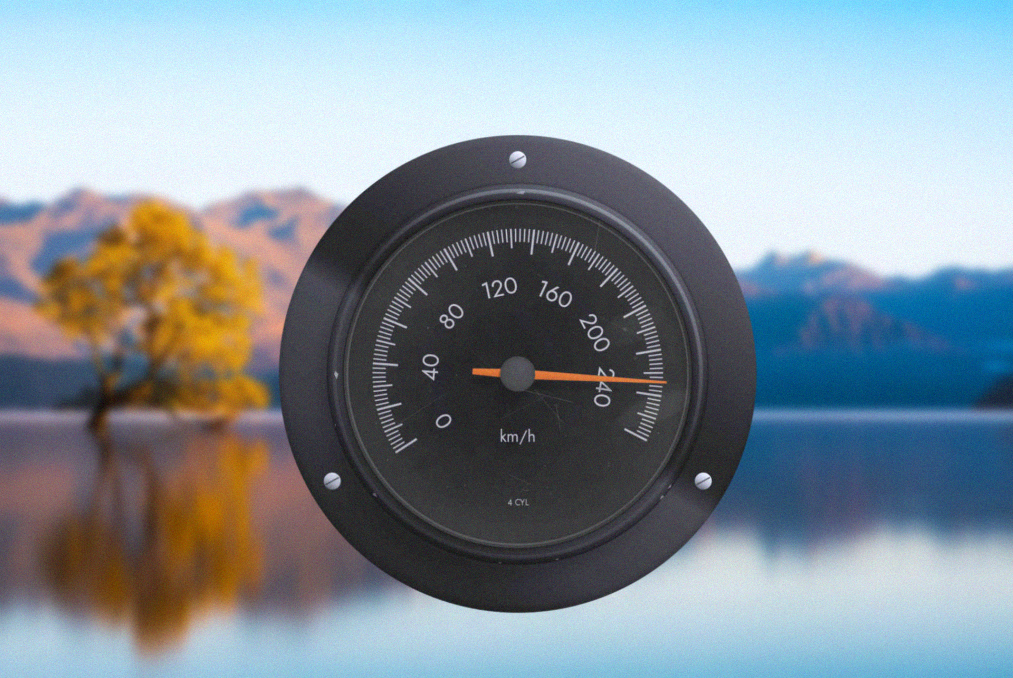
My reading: km/h 234
